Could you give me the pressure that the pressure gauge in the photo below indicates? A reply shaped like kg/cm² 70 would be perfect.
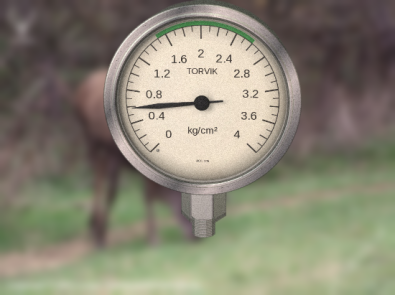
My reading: kg/cm² 0.6
